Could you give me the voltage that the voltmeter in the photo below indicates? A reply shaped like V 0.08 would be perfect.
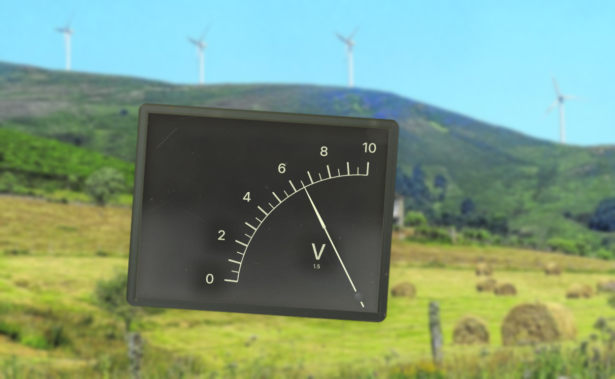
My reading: V 6.5
